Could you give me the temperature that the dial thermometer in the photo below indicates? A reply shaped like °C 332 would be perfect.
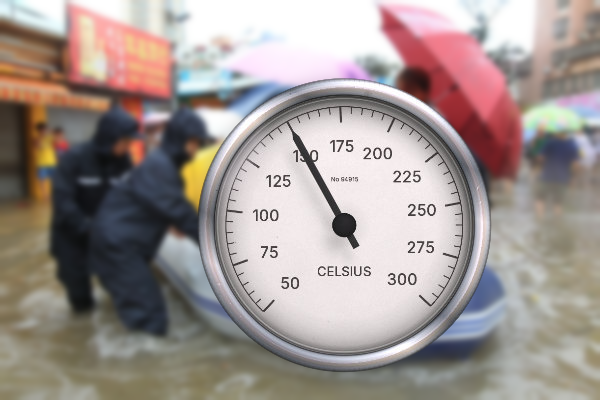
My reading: °C 150
